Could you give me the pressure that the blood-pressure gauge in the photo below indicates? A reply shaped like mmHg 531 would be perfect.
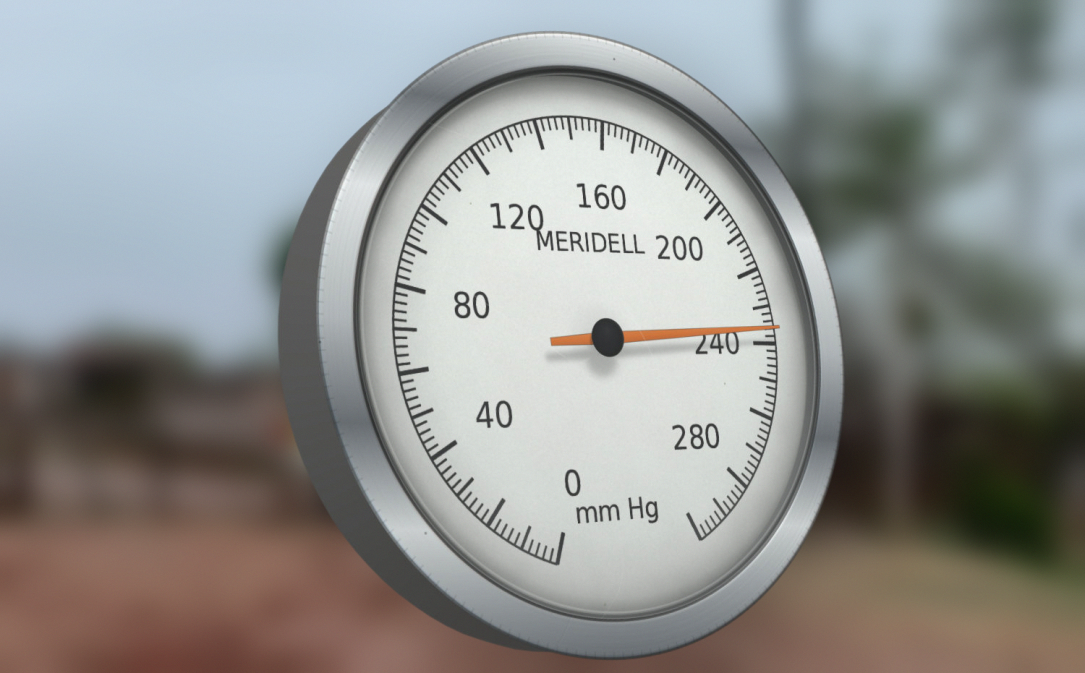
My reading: mmHg 236
